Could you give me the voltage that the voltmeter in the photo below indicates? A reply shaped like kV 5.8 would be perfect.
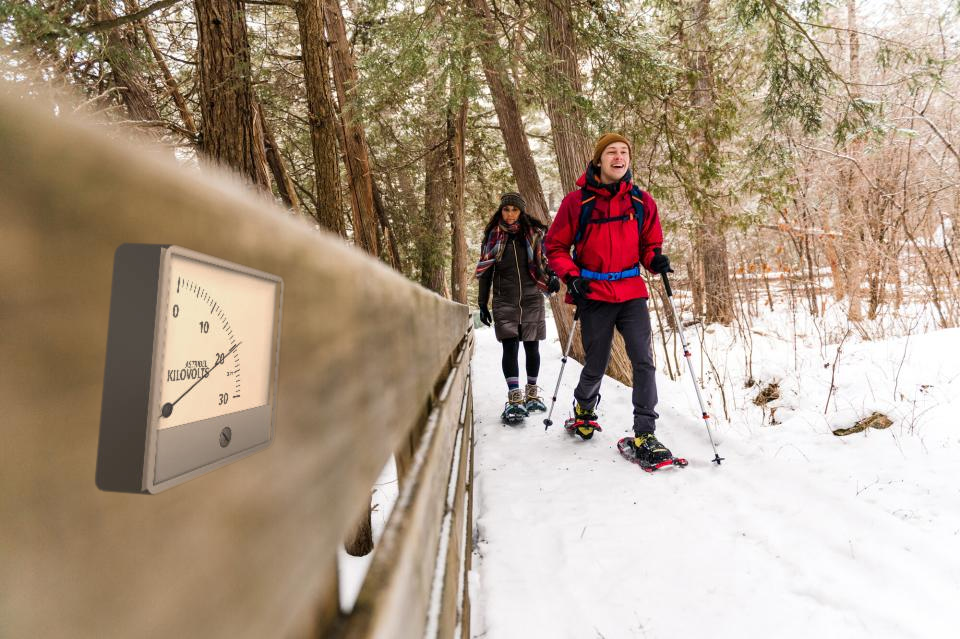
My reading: kV 20
